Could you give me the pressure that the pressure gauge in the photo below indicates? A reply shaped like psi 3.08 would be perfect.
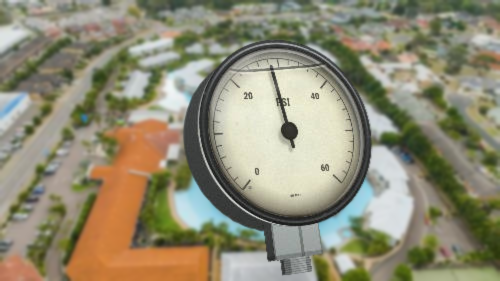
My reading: psi 28
